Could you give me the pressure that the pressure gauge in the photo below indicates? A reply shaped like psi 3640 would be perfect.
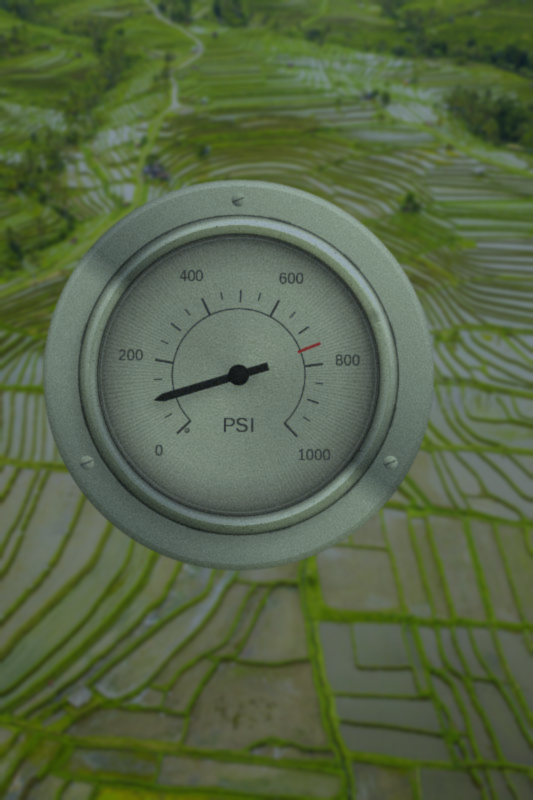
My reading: psi 100
